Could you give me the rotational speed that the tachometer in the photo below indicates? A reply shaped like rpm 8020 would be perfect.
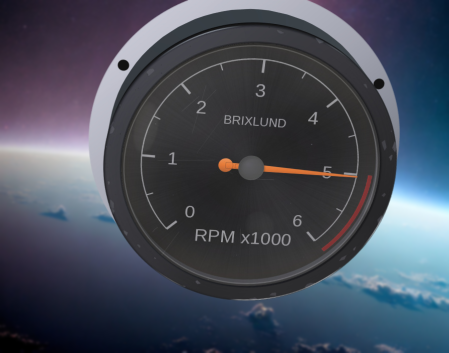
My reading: rpm 5000
